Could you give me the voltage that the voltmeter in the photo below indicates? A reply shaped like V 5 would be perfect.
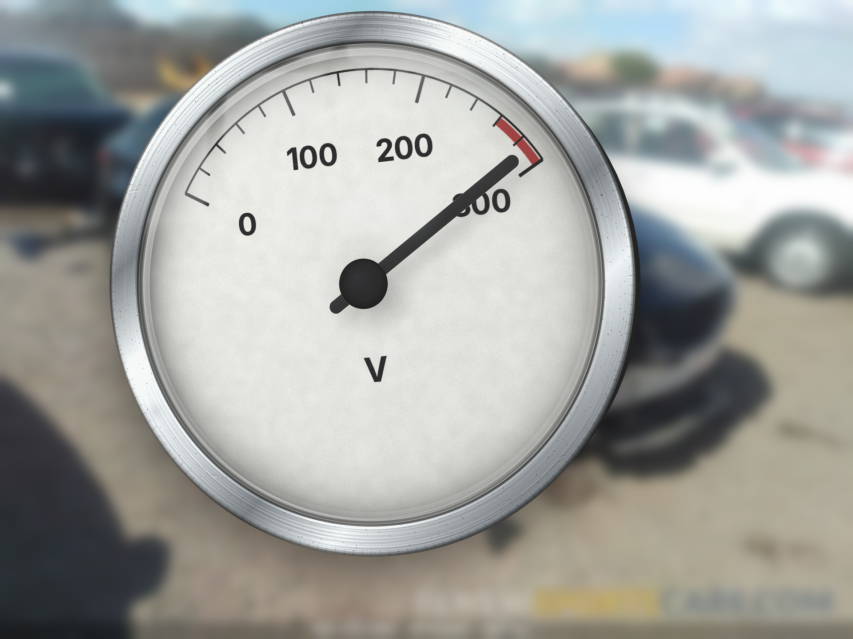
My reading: V 290
